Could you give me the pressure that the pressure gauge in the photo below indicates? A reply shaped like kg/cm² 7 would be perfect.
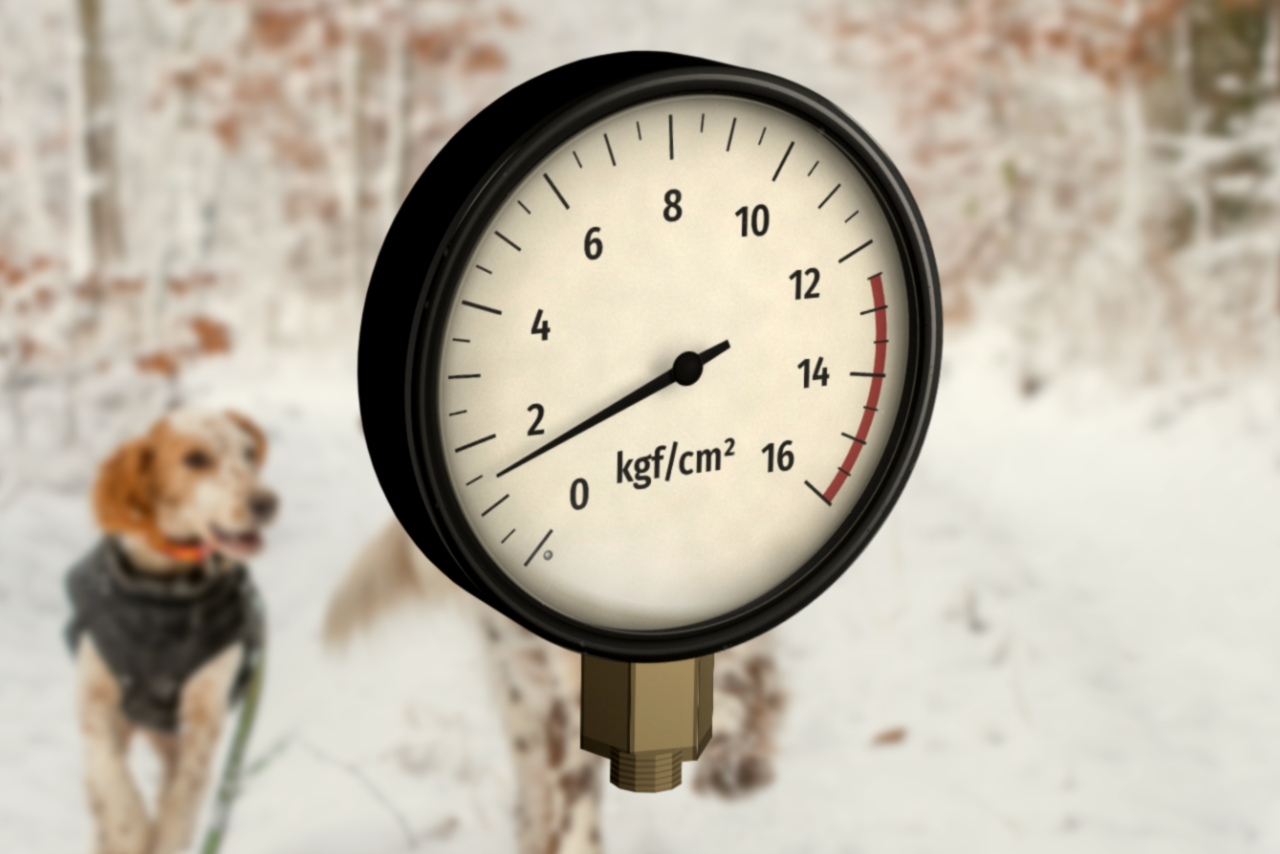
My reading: kg/cm² 1.5
